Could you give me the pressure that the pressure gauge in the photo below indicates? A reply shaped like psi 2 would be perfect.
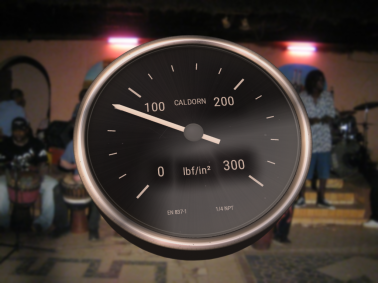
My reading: psi 80
